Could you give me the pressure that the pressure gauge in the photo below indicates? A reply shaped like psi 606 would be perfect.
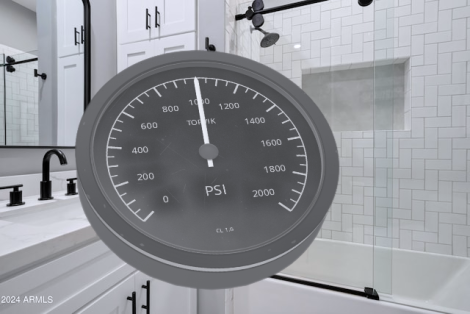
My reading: psi 1000
